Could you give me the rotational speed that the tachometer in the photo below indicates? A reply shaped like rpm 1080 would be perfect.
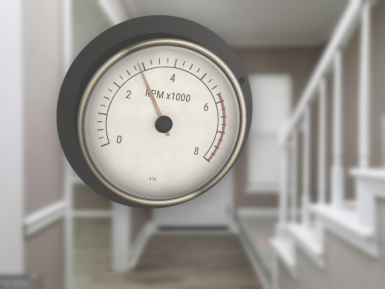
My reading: rpm 2875
